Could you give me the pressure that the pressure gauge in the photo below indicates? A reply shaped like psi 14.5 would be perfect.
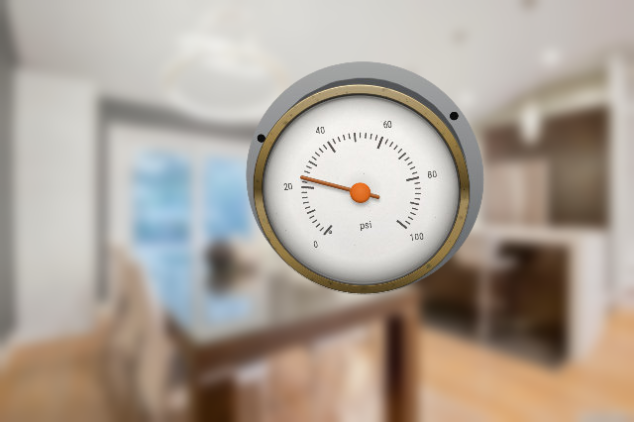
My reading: psi 24
